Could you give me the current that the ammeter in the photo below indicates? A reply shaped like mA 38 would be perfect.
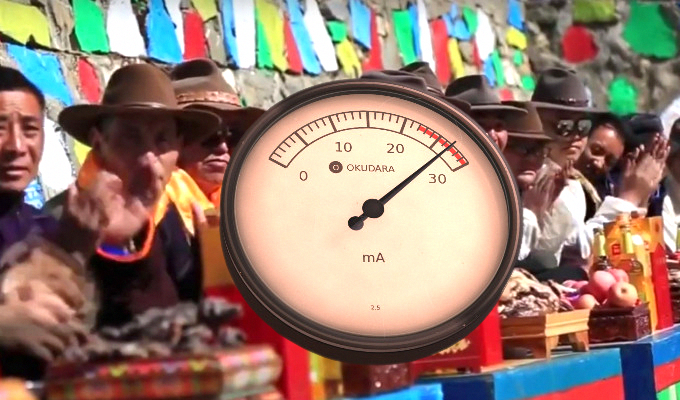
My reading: mA 27
